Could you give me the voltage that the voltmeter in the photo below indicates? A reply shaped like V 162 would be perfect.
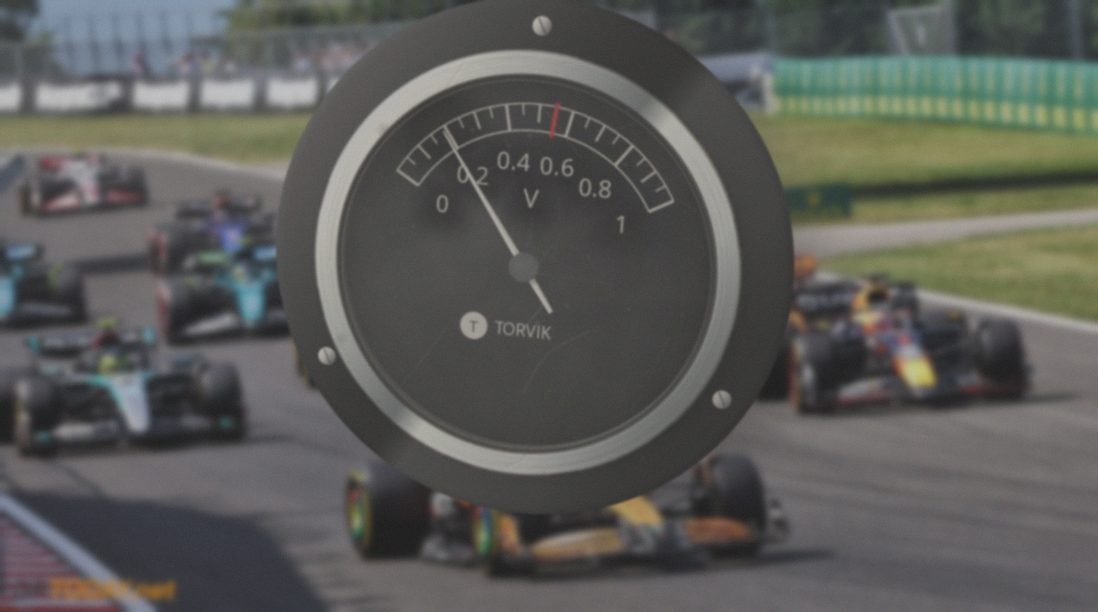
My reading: V 0.2
